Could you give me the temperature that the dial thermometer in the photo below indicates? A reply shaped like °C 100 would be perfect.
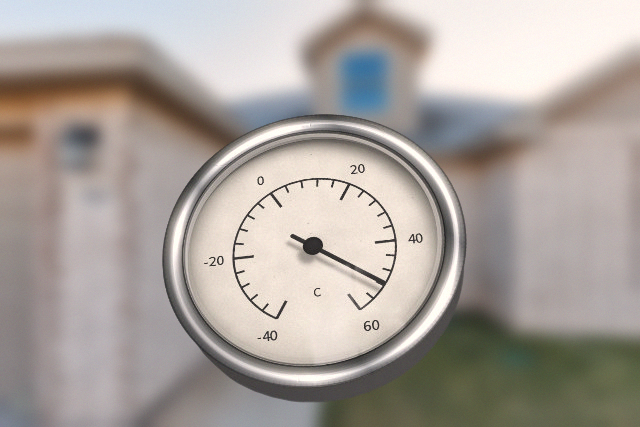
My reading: °C 52
